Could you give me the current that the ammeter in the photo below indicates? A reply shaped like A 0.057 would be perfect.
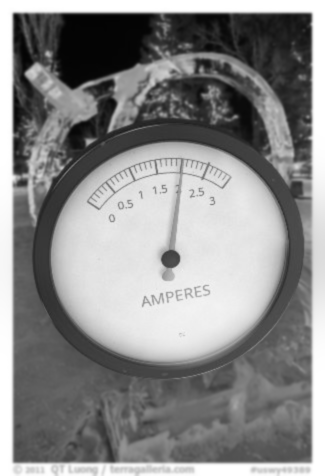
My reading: A 2
